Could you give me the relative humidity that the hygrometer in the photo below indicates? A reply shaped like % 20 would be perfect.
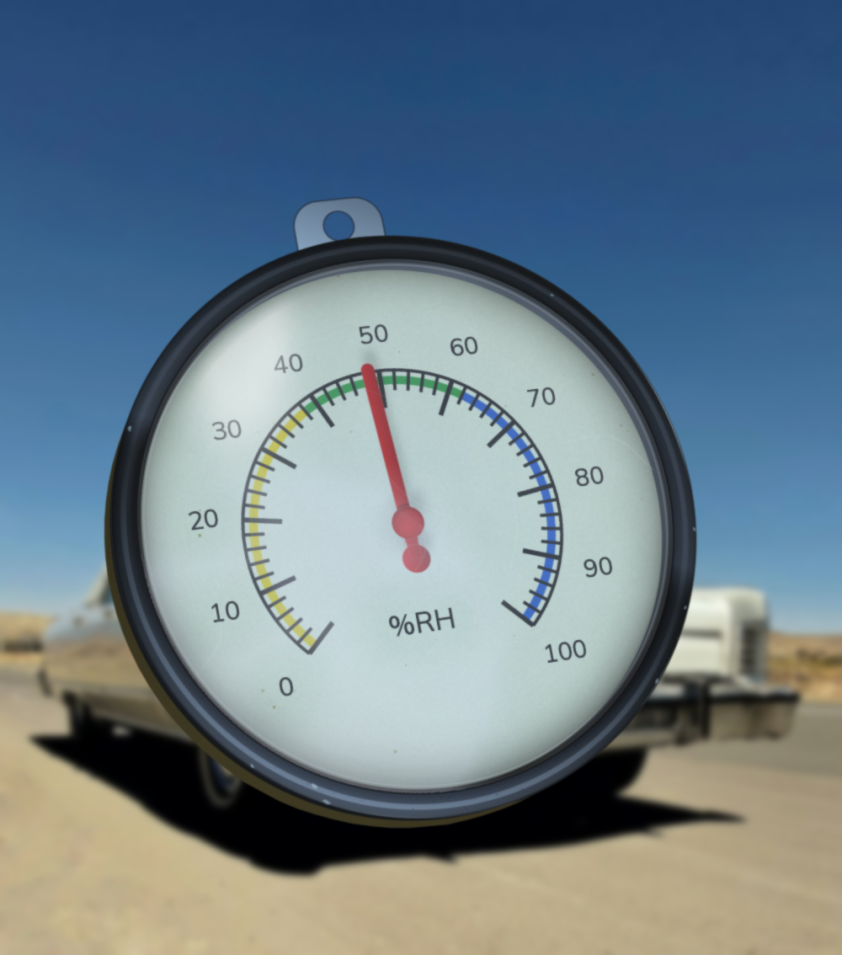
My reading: % 48
